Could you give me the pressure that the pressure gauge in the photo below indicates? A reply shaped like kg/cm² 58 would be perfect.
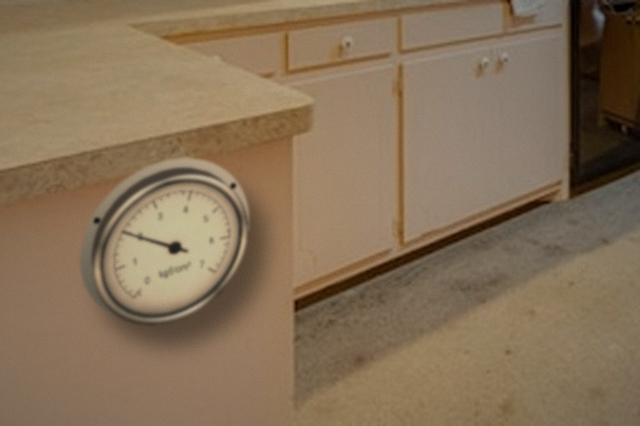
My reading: kg/cm² 2
